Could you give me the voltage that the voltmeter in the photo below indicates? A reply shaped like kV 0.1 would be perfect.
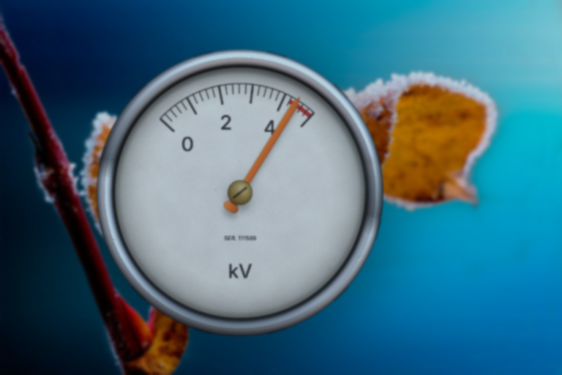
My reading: kV 4.4
